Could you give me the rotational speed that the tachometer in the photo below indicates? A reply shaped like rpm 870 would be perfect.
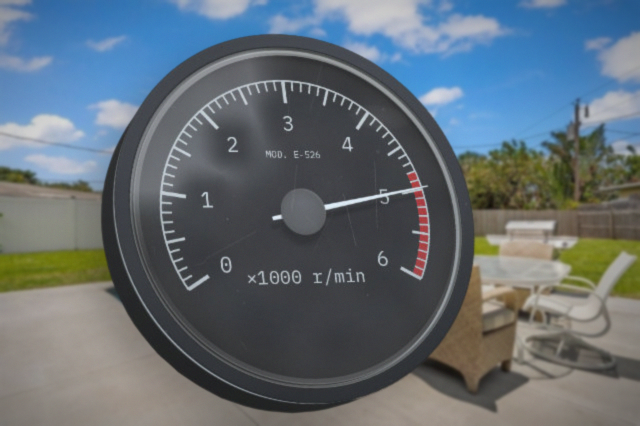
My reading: rpm 5000
